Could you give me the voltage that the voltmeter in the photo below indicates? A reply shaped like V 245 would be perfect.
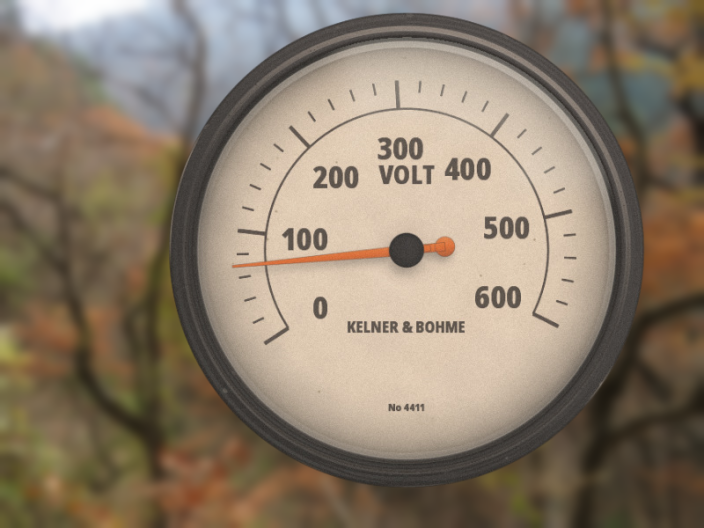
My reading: V 70
